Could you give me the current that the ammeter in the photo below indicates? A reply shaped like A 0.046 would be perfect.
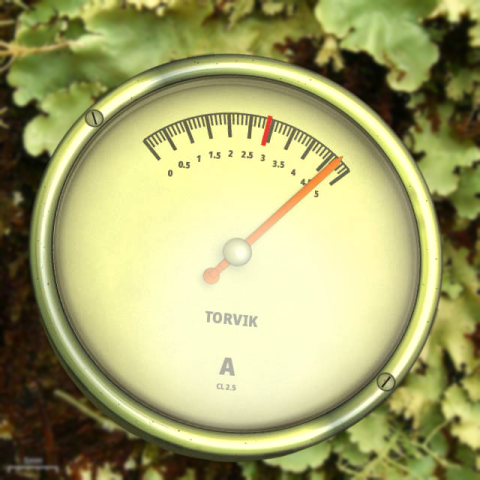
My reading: A 4.7
